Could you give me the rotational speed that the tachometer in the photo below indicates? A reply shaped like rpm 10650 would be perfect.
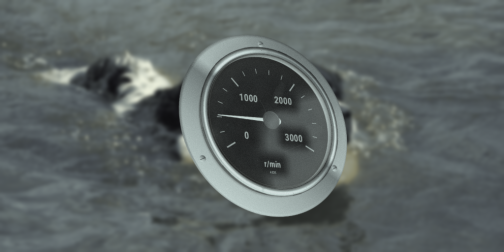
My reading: rpm 400
